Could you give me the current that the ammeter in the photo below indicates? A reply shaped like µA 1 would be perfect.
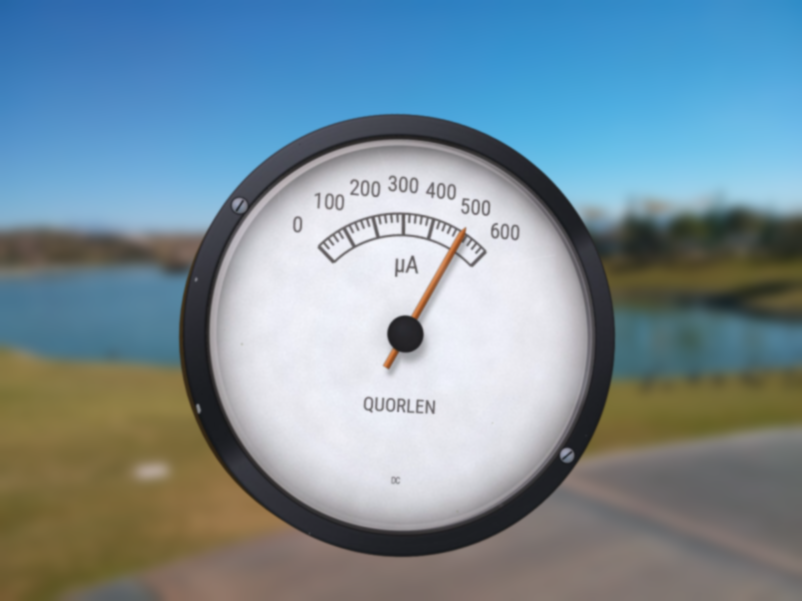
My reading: µA 500
